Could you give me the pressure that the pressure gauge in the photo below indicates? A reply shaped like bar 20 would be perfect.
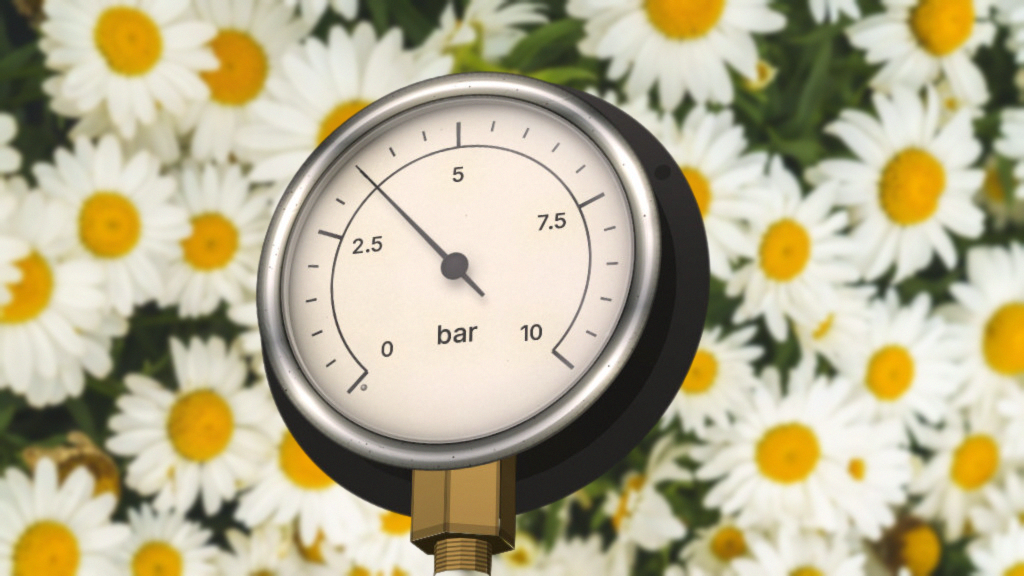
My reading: bar 3.5
